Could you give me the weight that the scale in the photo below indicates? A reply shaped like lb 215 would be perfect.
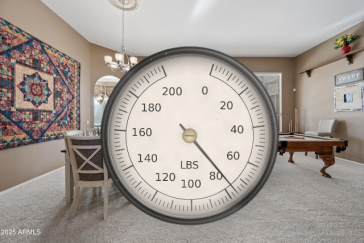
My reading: lb 76
